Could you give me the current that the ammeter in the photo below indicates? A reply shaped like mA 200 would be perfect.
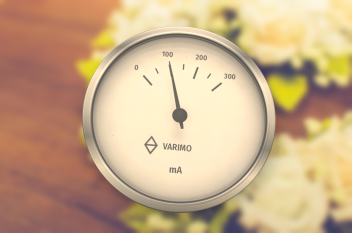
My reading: mA 100
